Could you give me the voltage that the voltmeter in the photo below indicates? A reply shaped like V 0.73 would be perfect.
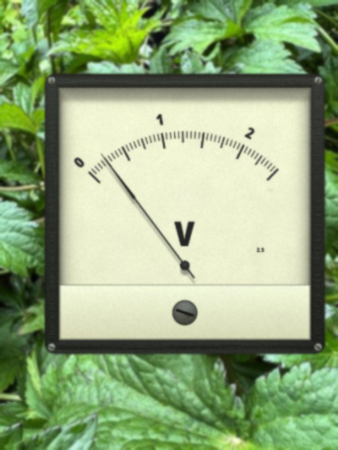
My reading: V 0.25
